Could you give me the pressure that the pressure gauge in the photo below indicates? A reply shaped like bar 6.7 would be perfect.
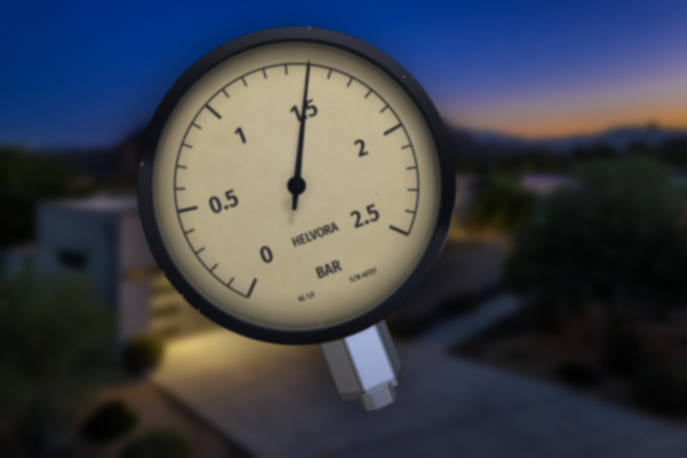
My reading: bar 1.5
